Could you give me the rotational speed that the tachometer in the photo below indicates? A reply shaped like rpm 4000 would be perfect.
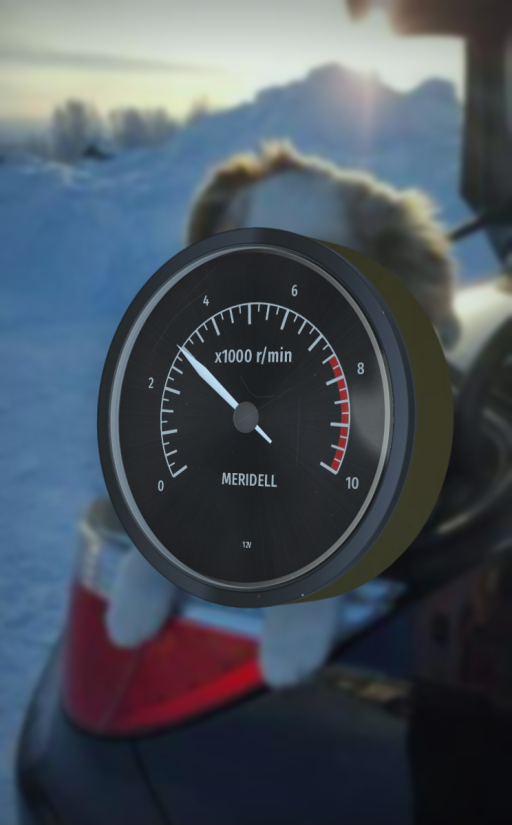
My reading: rpm 3000
